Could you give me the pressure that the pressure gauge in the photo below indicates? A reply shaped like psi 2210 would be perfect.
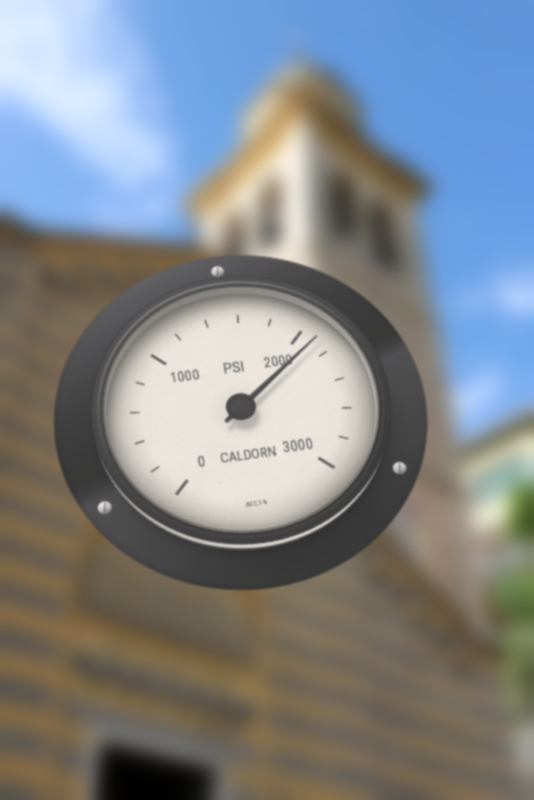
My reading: psi 2100
